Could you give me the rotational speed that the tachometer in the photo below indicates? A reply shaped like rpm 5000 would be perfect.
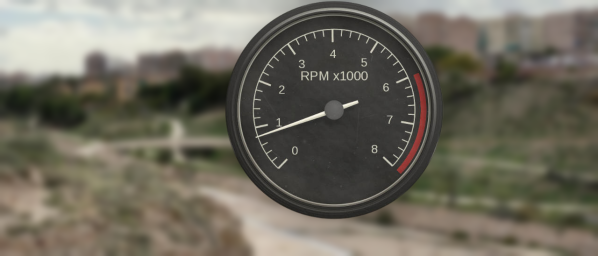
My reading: rpm 800
